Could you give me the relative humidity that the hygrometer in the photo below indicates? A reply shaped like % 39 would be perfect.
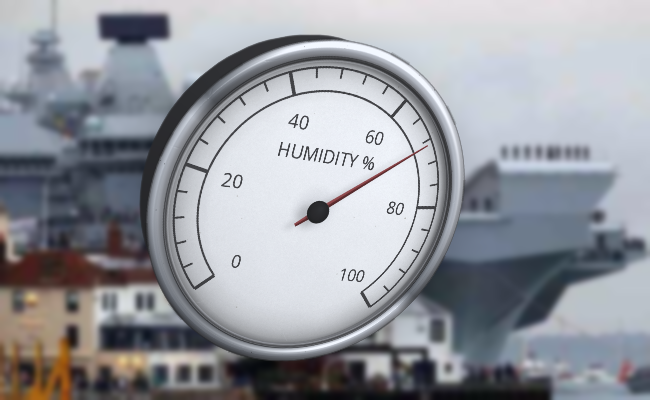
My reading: % 68
